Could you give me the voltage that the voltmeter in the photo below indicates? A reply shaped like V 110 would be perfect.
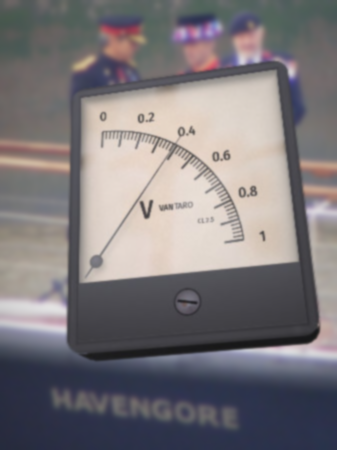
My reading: V 0.4
